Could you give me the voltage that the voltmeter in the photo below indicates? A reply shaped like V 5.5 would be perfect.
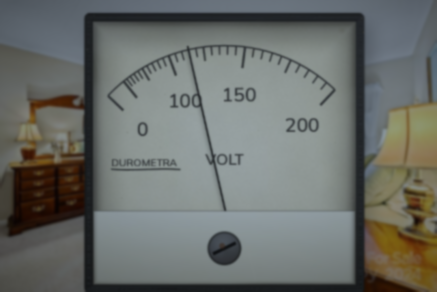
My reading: V 115
